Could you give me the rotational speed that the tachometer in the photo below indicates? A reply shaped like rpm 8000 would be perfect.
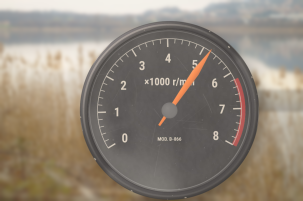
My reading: rpm 5200
